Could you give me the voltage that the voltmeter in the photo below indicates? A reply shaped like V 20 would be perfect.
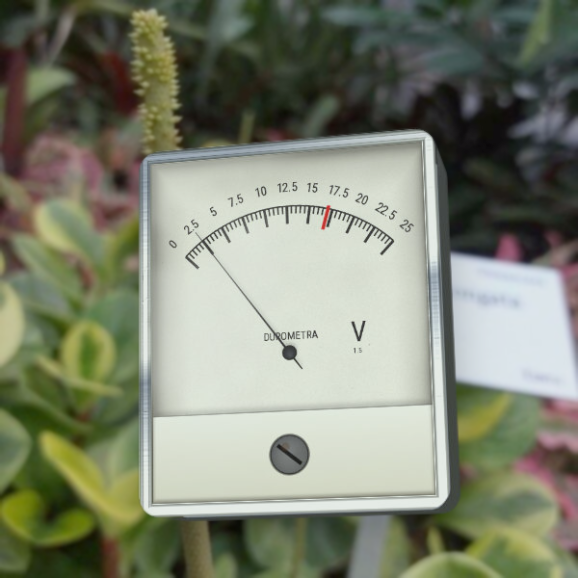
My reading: V 2.5
